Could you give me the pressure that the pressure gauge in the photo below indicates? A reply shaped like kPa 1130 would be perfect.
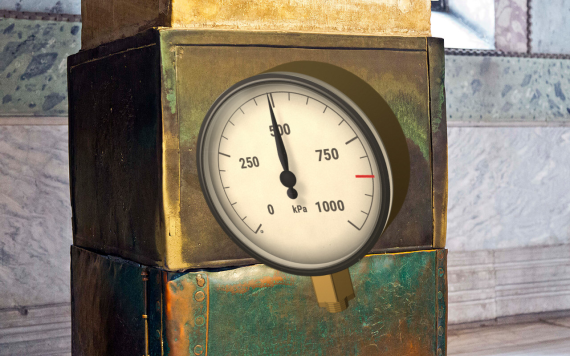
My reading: kPa 500
